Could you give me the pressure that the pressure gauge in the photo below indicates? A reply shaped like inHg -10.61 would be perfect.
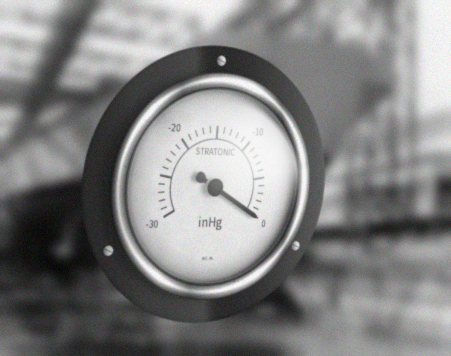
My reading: inHg 0
